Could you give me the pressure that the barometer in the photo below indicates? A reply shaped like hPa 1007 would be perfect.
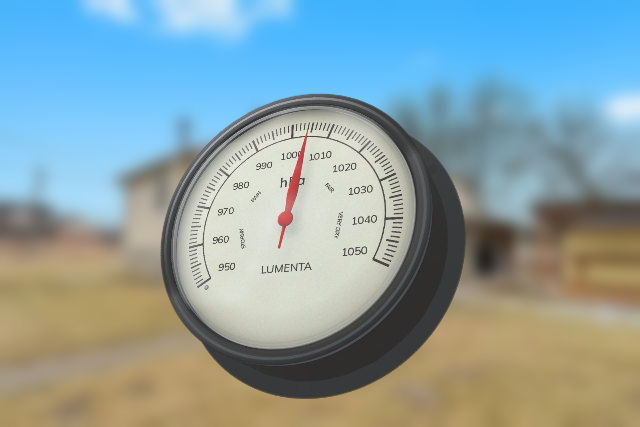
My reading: hPa 1005
